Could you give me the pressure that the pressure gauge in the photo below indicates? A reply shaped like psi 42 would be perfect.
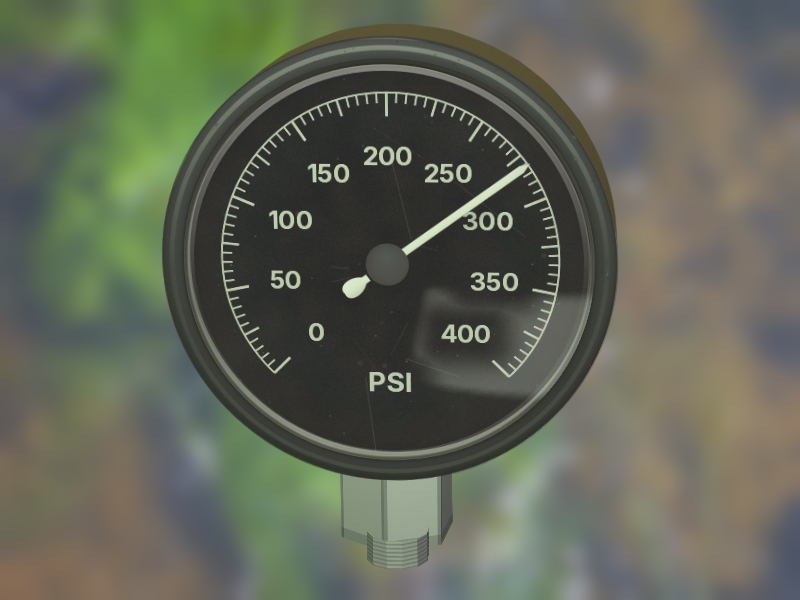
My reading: psi 280
